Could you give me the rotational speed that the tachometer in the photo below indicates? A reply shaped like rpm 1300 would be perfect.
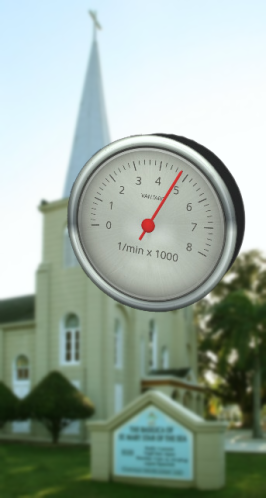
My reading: rpm 4800
